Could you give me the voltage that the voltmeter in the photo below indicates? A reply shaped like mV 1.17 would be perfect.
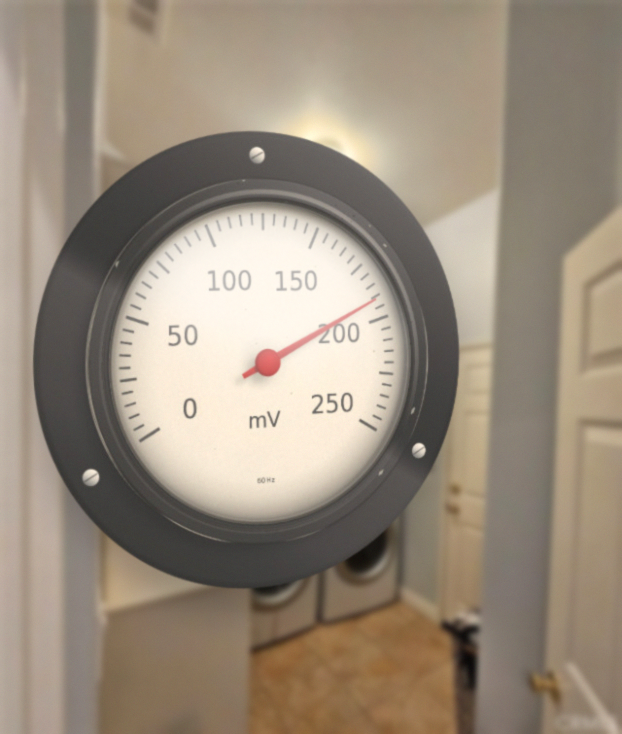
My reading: mV 190
